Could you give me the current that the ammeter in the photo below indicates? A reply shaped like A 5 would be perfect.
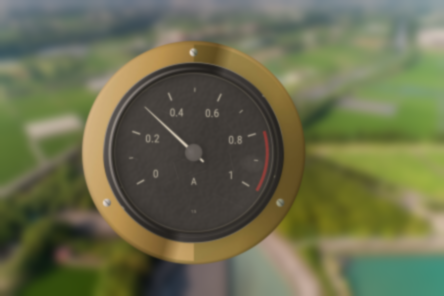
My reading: A 0.3
